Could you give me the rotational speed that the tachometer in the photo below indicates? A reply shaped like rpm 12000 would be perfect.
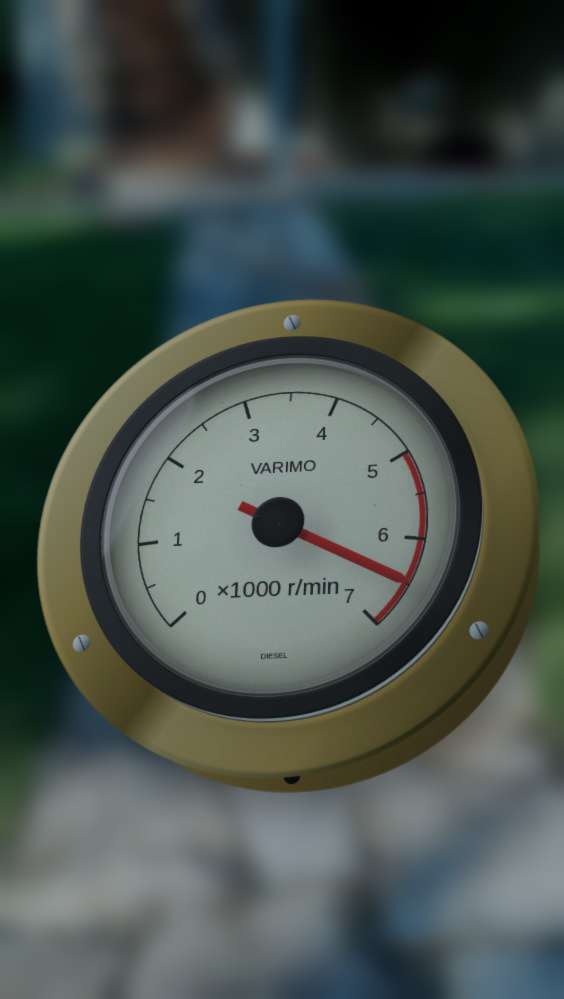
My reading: rpm 6500
